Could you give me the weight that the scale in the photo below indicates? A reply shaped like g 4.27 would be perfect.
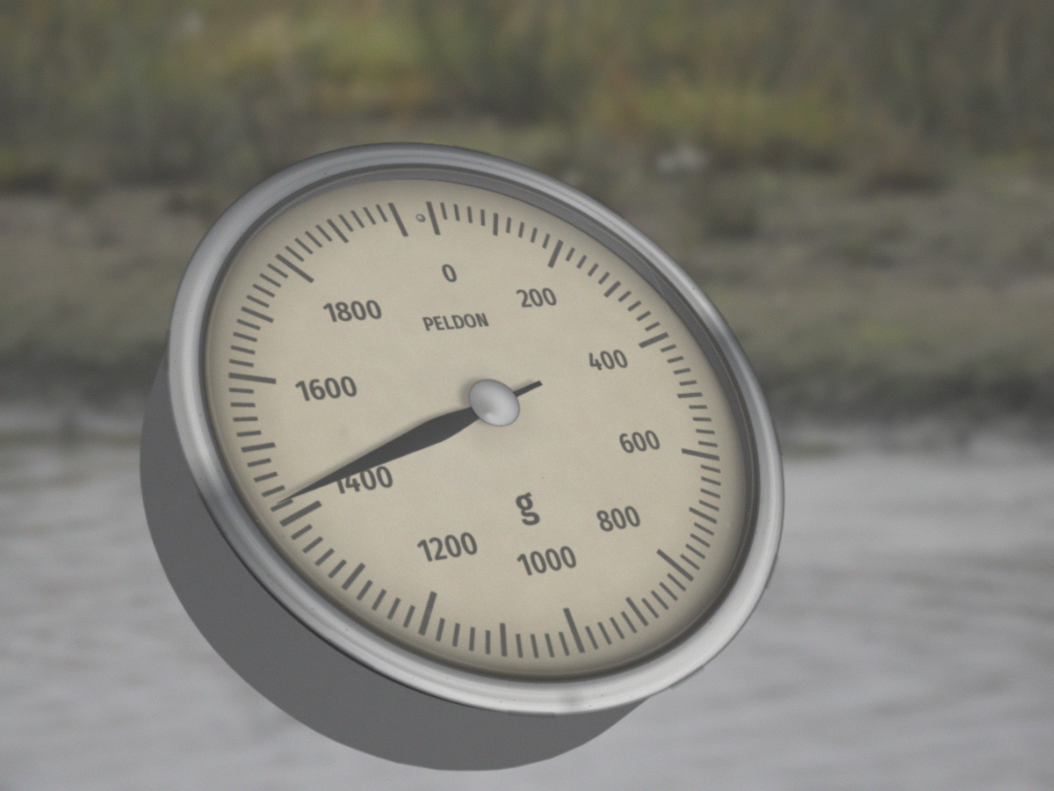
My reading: g 1420
